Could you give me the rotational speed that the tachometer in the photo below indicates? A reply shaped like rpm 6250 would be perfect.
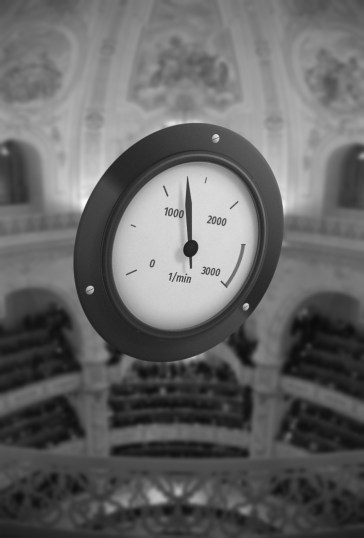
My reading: rpm 1250
